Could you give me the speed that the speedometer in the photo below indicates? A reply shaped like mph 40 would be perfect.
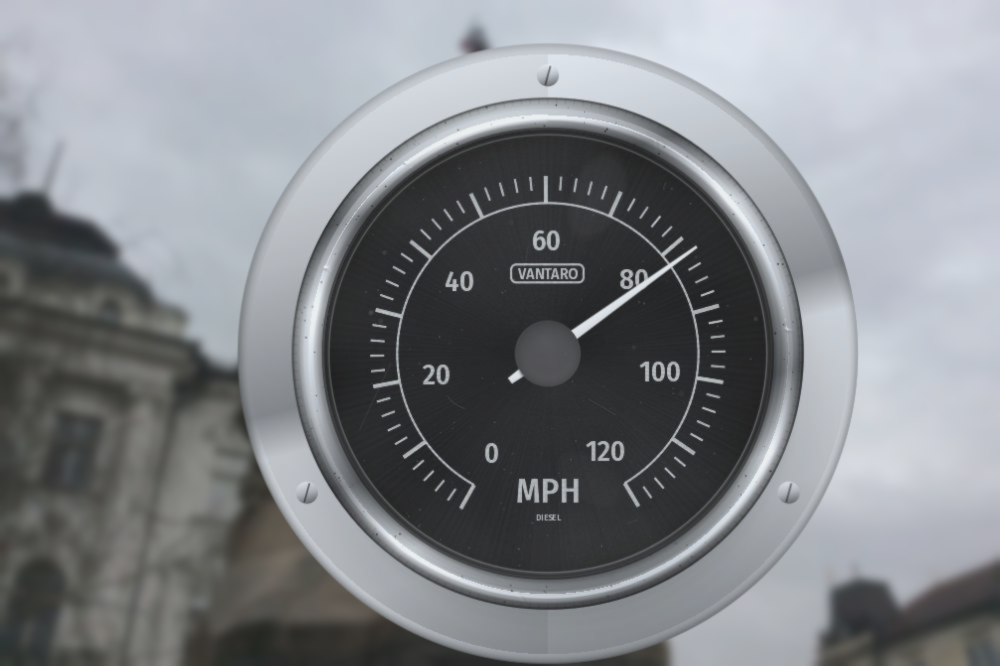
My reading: mph 82
